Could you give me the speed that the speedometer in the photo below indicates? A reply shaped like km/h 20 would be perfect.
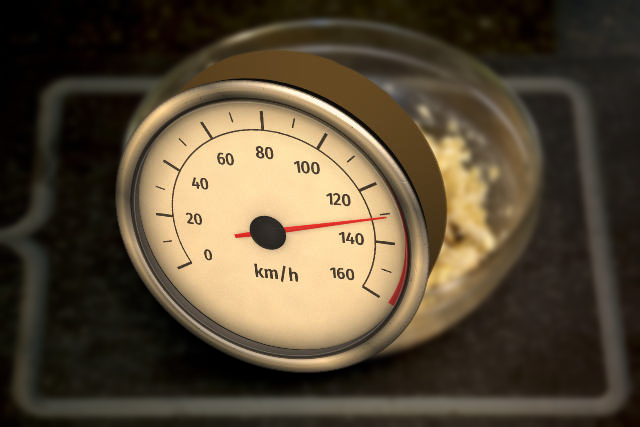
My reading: km/h 130
